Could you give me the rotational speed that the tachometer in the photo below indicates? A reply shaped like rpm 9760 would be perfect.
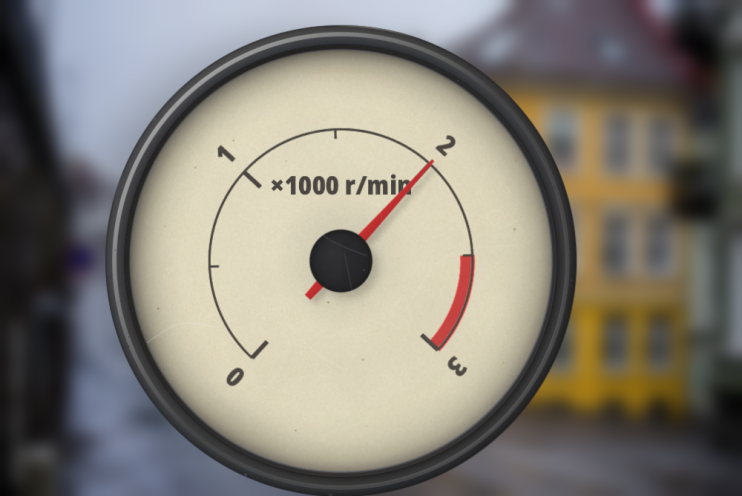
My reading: rpm 2000
